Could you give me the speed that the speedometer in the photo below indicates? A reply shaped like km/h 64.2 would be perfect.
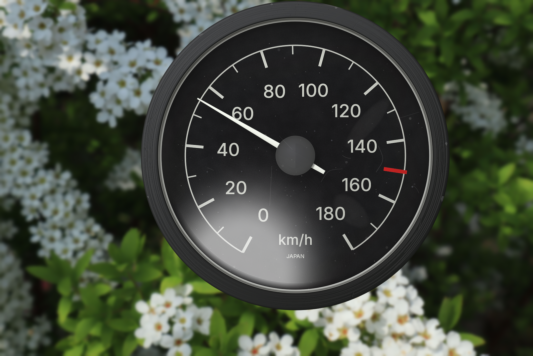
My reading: km/h 55
